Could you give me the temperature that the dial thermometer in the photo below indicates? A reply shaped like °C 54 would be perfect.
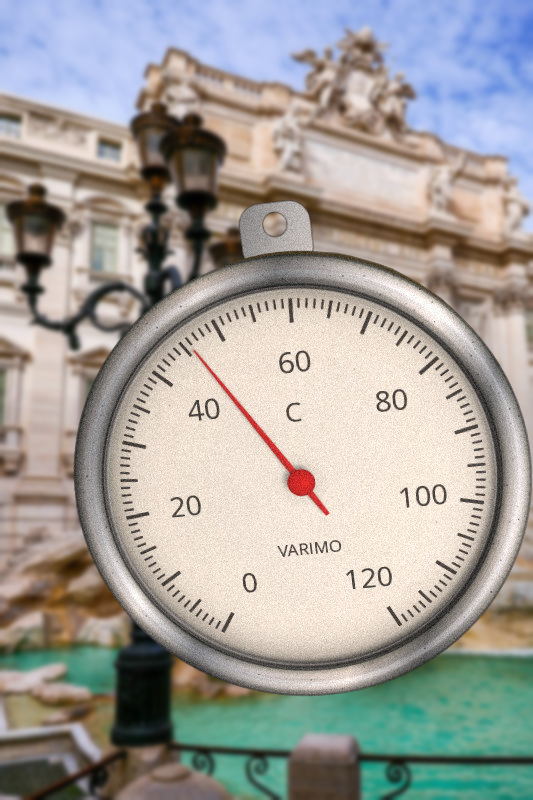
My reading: °C 46
